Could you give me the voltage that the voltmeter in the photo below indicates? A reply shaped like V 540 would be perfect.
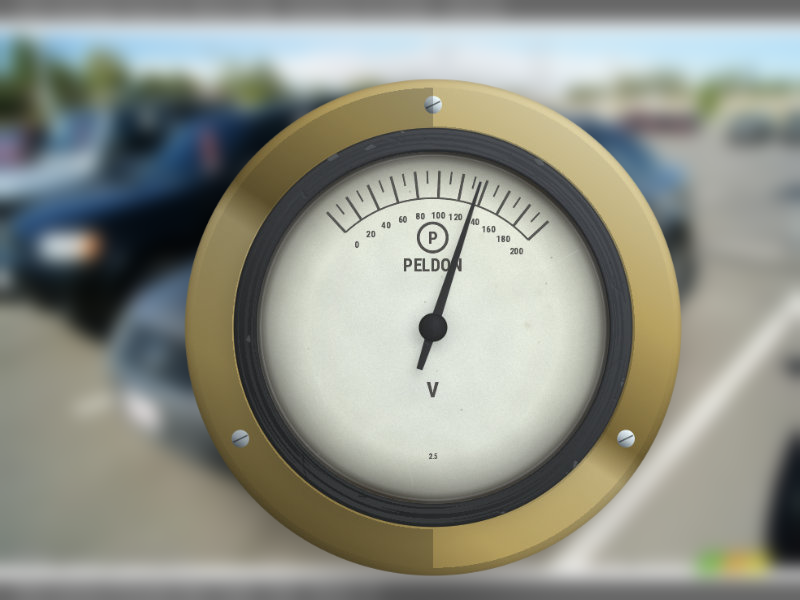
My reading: V 135
